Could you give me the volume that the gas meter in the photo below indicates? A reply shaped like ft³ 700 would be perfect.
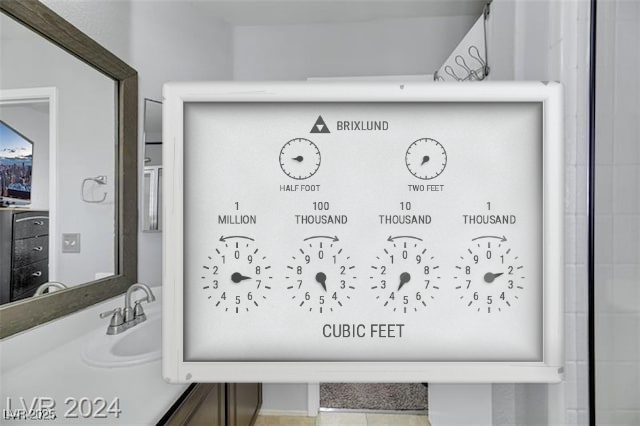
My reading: ft³ 744200
